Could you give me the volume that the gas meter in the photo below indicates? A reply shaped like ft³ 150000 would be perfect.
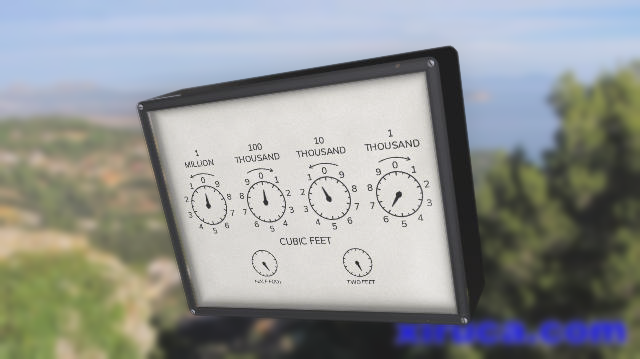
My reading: ft³ 600
